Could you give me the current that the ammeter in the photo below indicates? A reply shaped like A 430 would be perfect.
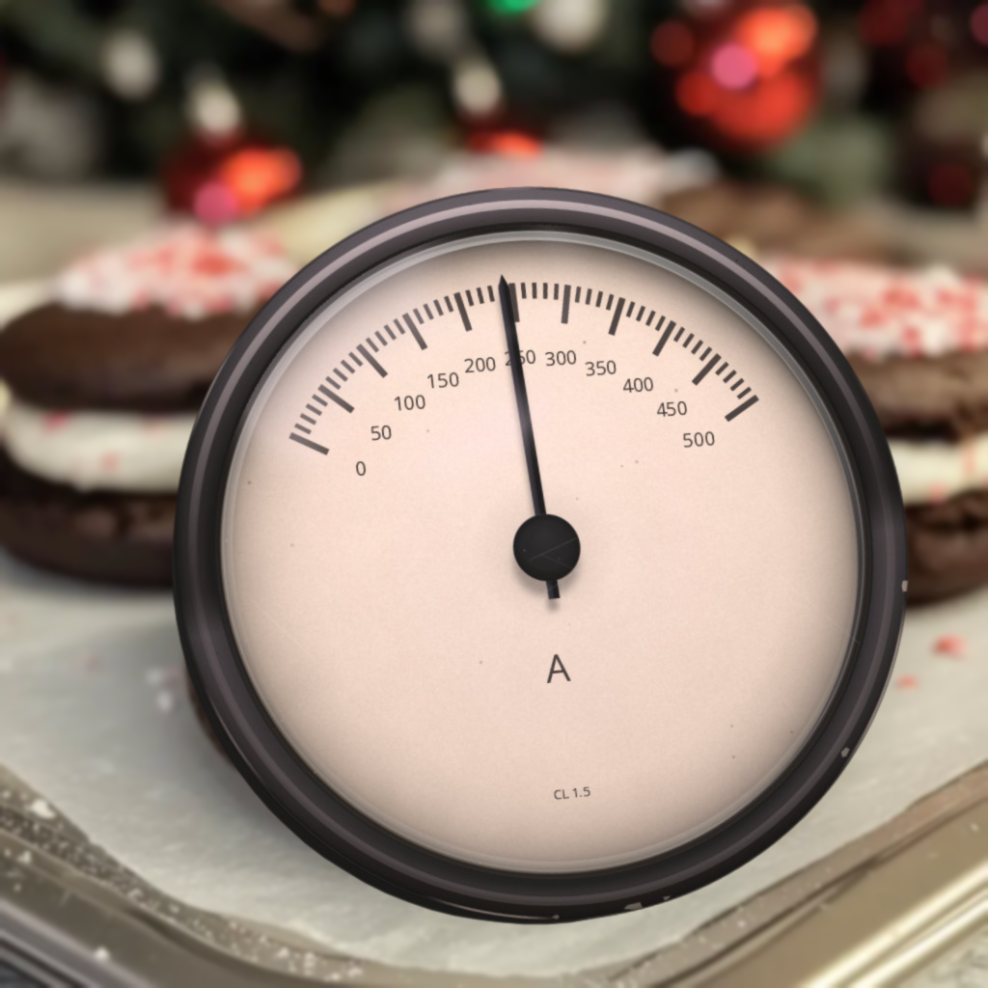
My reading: A 240
